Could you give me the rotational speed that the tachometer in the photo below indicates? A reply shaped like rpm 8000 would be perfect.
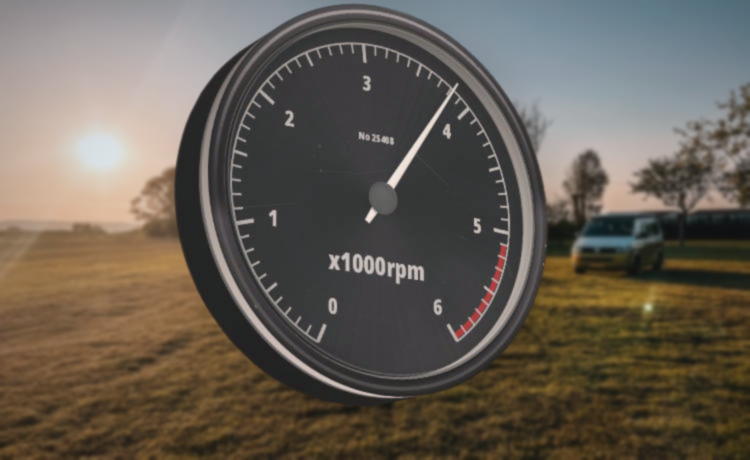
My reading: rpm 3800
